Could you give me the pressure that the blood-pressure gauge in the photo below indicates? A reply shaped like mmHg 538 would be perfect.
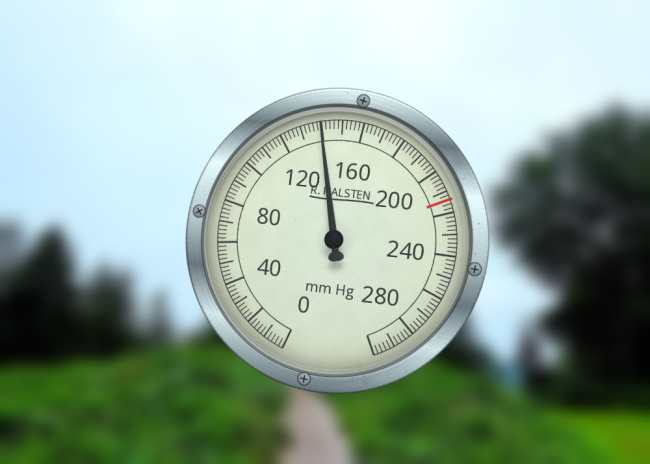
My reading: mmHg 140
